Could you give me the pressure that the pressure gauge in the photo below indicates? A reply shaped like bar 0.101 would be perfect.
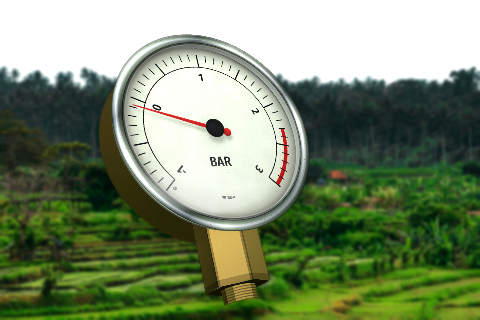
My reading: bar -0.1
